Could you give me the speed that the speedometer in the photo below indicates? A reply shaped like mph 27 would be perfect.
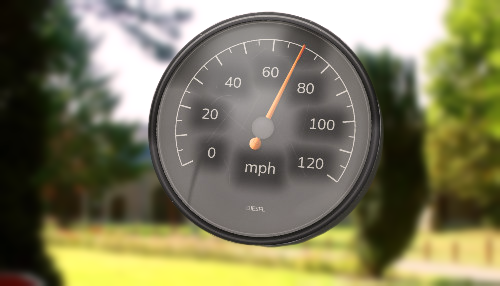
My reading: mph 70
